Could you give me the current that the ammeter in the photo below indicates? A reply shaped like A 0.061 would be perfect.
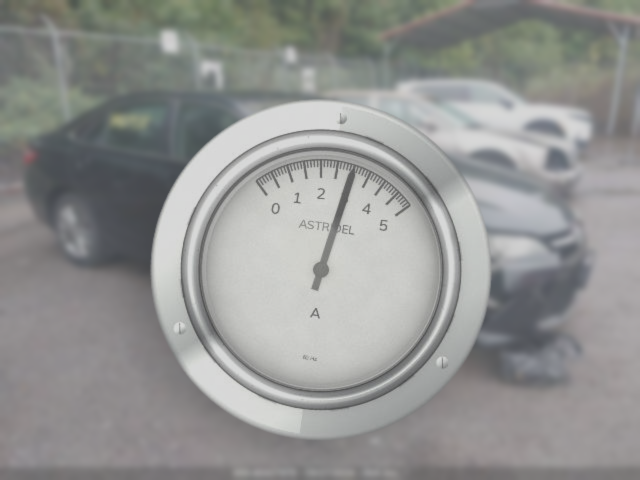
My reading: A 3
